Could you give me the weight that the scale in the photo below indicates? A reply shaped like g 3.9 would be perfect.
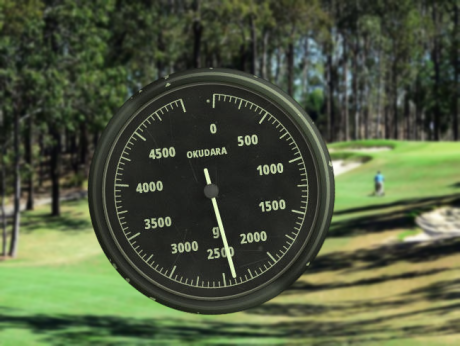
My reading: g 2400
